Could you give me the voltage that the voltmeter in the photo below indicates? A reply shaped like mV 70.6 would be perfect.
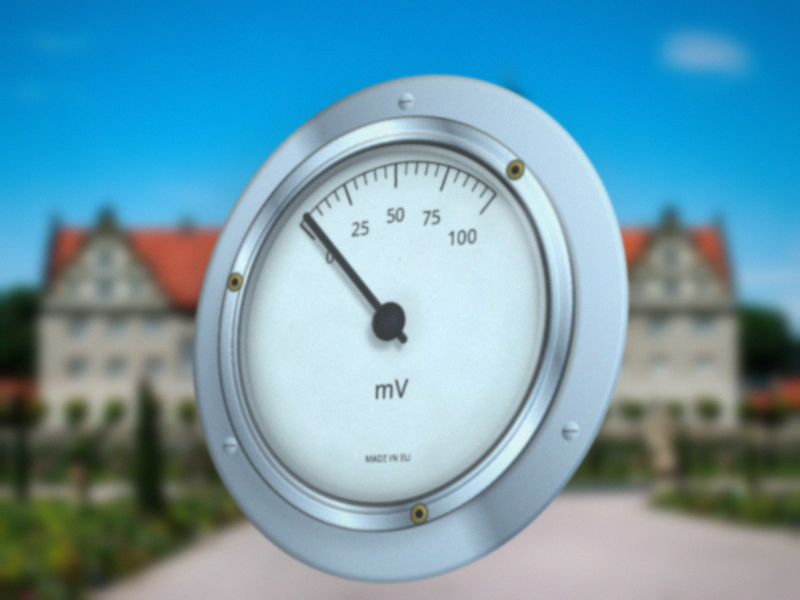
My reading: mV 5
